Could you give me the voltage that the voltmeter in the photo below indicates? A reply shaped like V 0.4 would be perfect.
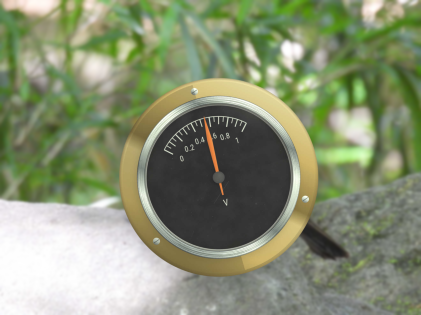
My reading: V 0.55
